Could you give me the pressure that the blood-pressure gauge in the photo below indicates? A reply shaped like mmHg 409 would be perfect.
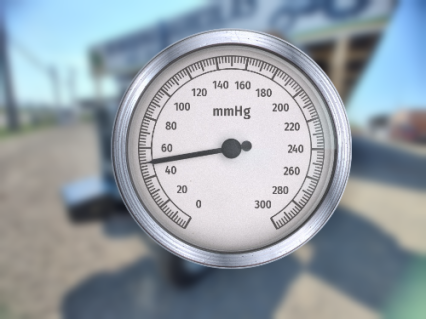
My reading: mmHg 50
